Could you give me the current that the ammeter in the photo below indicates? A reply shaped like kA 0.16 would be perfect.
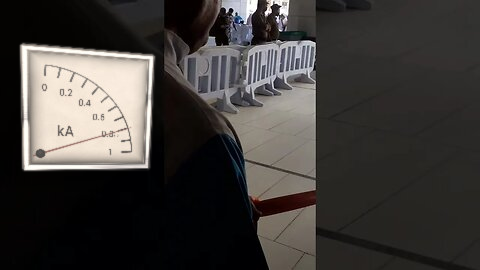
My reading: kA 0.8
